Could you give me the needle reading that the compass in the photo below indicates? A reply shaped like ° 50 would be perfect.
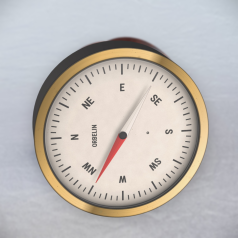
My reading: ° 300
